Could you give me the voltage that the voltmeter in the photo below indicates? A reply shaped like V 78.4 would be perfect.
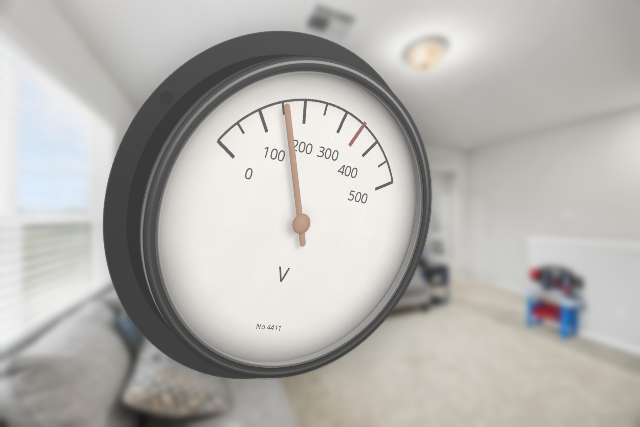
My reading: V 150
